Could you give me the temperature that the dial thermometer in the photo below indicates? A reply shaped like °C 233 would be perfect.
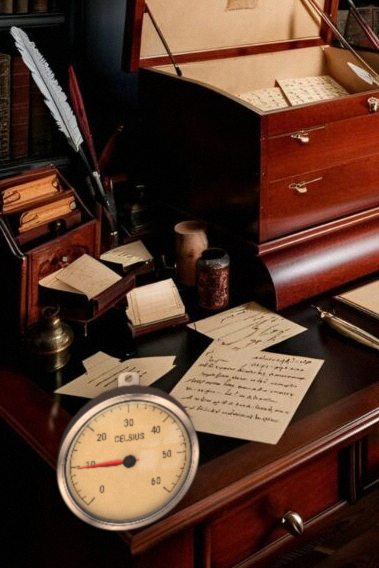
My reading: °C 10
